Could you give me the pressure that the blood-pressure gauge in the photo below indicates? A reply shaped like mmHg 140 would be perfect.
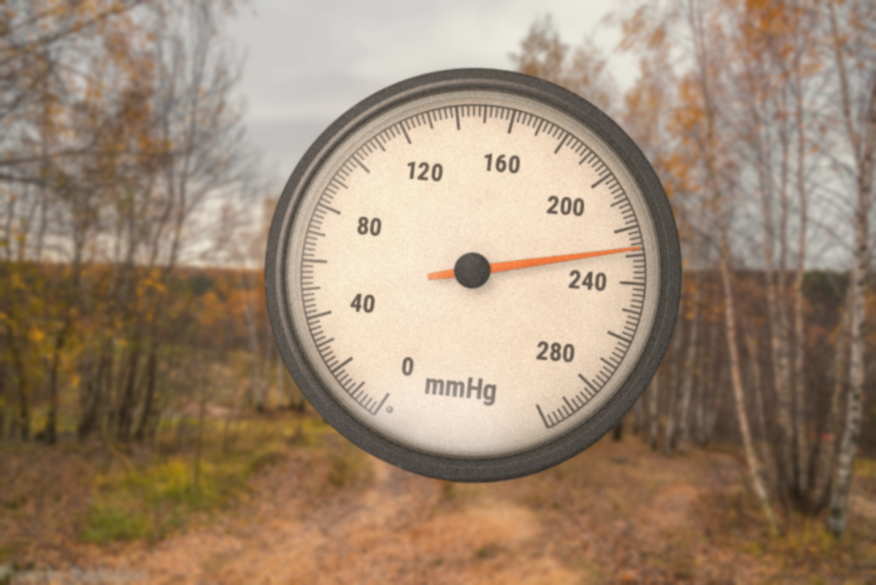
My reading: mmHg 228
